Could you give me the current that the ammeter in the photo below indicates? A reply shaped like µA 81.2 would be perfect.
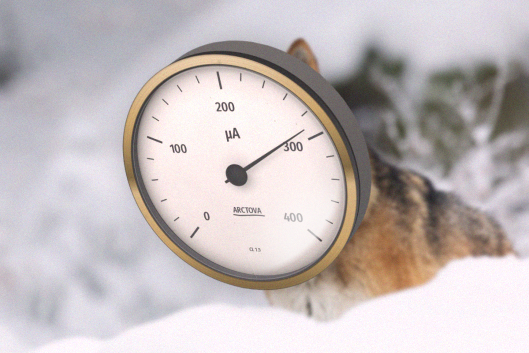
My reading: µA 290
